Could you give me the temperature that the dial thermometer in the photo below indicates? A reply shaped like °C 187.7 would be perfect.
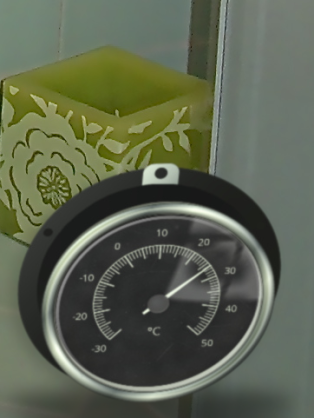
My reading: °C 25
